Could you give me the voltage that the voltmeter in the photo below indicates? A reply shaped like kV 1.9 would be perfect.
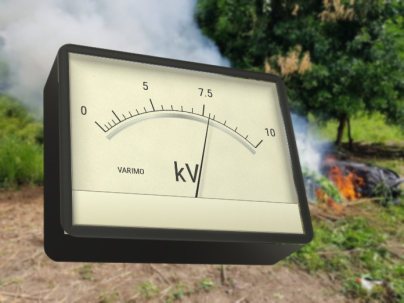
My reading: kV 7.75
